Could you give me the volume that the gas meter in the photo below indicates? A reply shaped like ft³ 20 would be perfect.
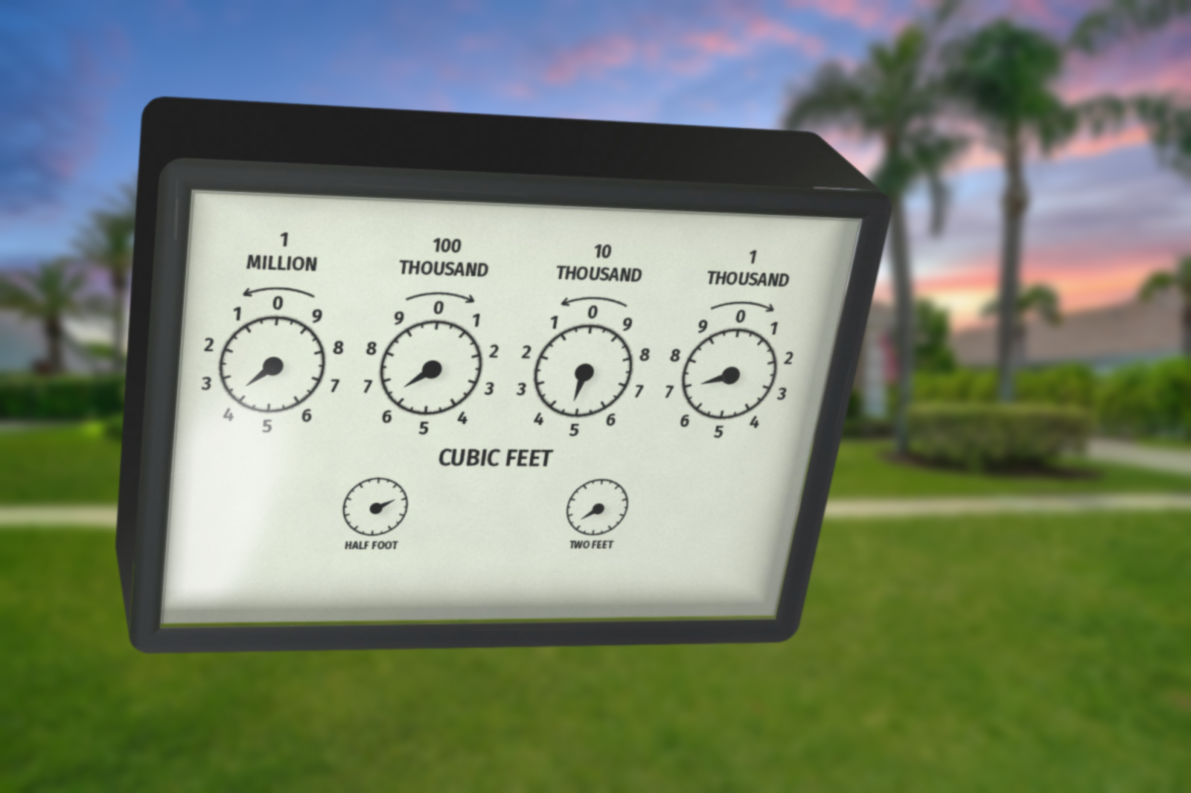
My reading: ft³ 364700
